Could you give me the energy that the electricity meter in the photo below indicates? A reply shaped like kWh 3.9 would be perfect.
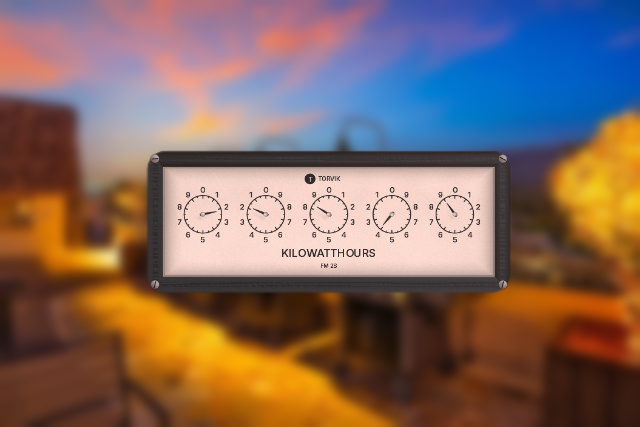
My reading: kWh 21839
